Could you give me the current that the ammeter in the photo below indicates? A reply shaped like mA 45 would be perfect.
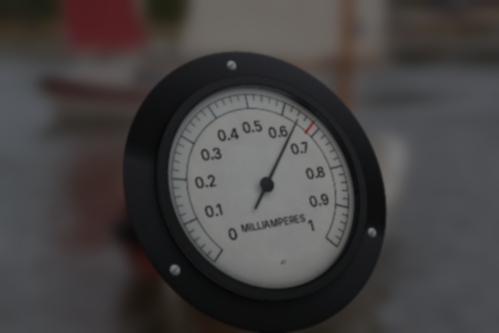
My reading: mA 0.64
